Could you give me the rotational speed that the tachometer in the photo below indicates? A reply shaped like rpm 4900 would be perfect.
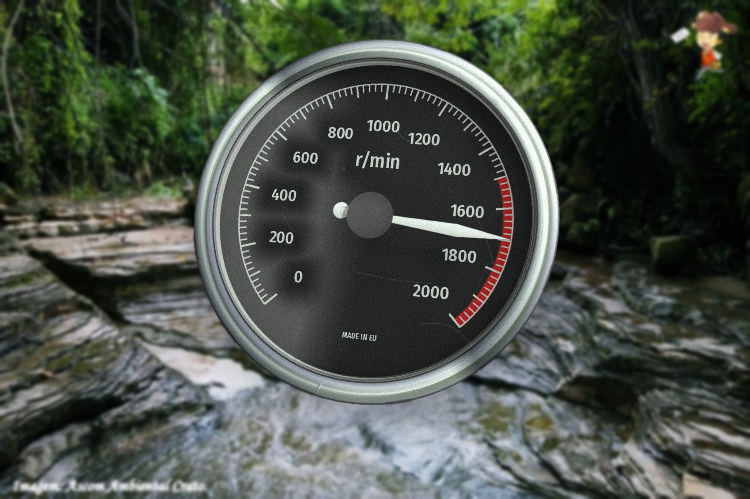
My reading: rpm 1700
